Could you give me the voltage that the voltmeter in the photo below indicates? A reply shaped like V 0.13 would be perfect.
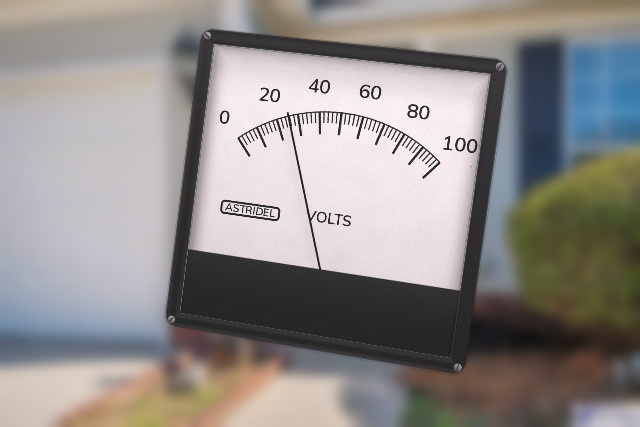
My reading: V 26
